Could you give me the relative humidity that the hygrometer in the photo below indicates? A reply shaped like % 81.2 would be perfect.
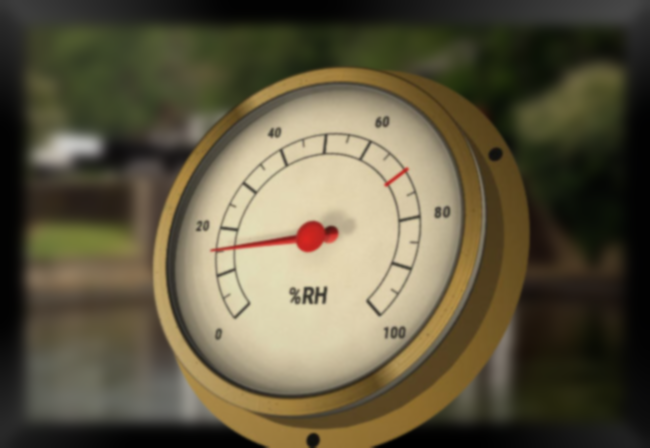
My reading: % 15
